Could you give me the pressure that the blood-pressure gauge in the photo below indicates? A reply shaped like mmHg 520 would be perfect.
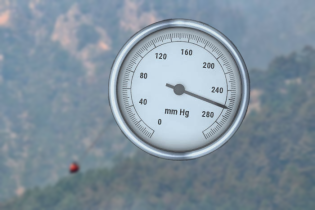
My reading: mmHg 260
